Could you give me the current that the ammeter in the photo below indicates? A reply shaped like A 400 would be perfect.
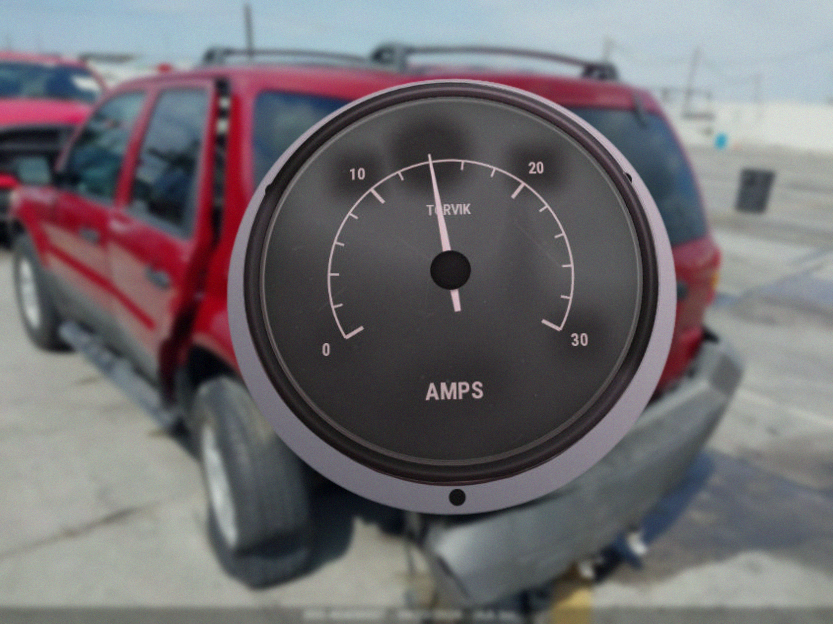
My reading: A 14
